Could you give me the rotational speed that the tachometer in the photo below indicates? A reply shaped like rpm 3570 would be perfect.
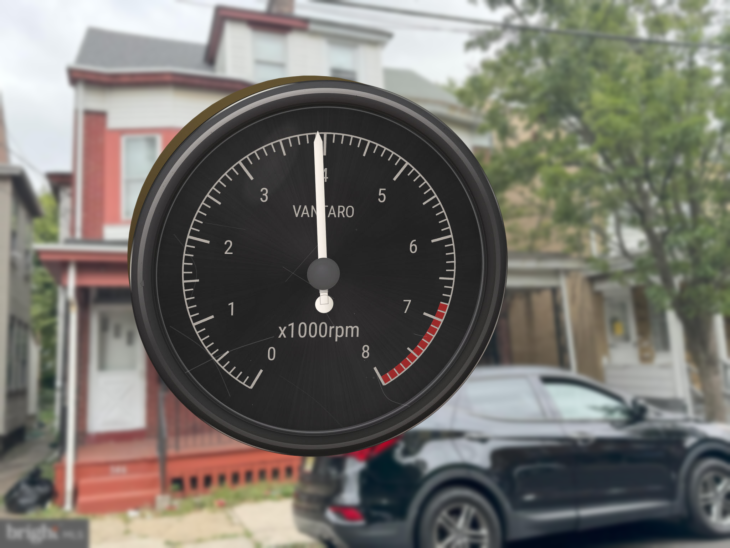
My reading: rpm 3900
